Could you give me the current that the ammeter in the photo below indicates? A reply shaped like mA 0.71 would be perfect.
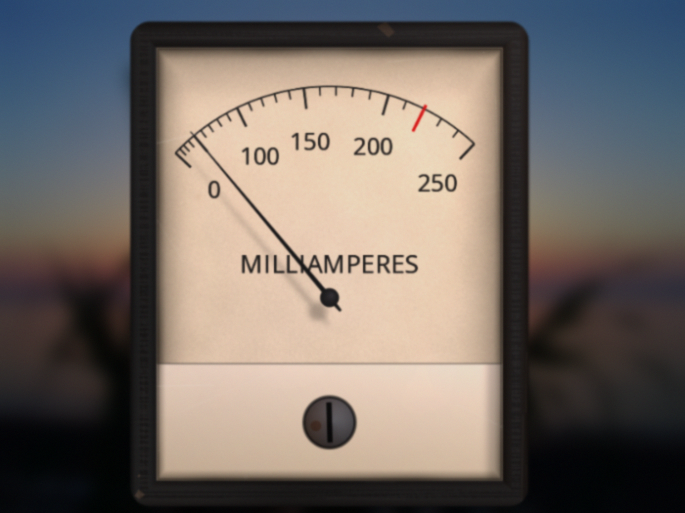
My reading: mA 50
